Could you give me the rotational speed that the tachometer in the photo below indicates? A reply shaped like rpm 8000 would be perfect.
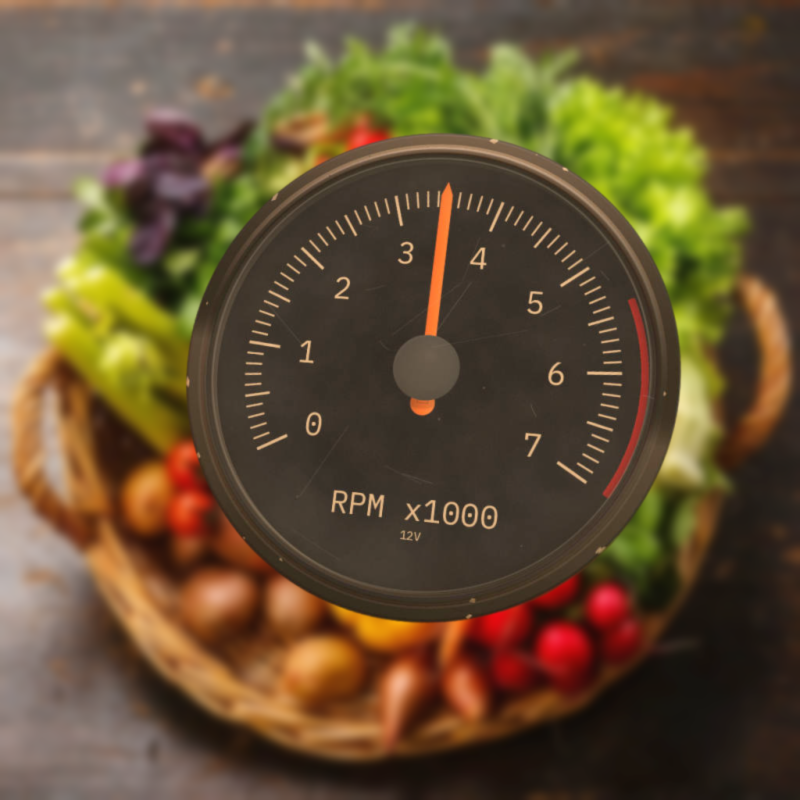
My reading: rpm 3500
